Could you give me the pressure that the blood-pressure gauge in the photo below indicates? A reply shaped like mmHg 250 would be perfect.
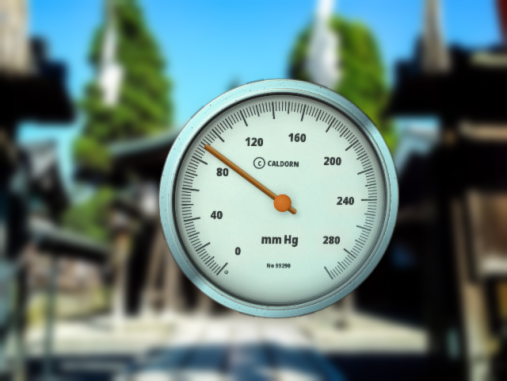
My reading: mmHg 90
